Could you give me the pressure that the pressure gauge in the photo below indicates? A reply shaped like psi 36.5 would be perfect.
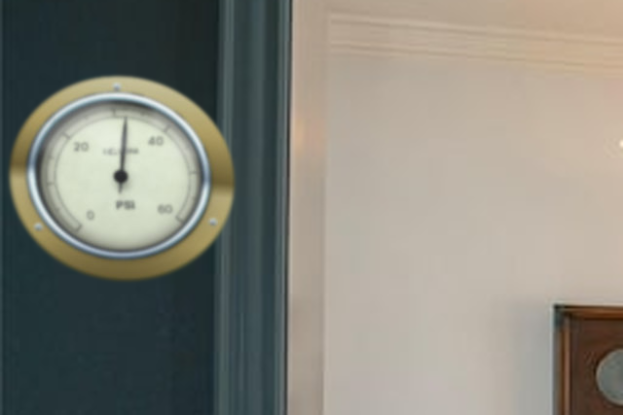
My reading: psi 32.5
